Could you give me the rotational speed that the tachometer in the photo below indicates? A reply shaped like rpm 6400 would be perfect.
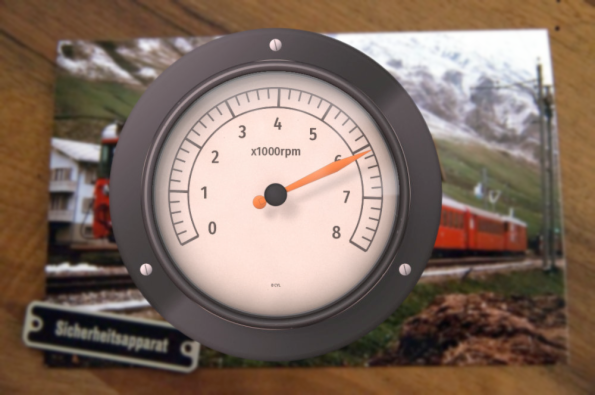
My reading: rpm 6100
